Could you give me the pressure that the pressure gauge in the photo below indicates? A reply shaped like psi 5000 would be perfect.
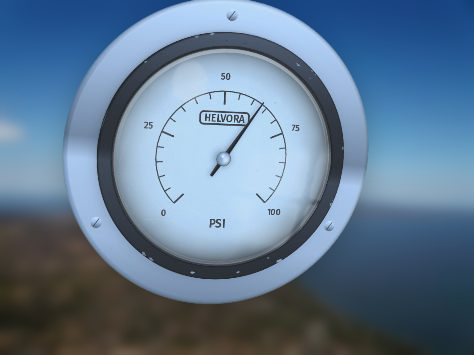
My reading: psi 62.5
